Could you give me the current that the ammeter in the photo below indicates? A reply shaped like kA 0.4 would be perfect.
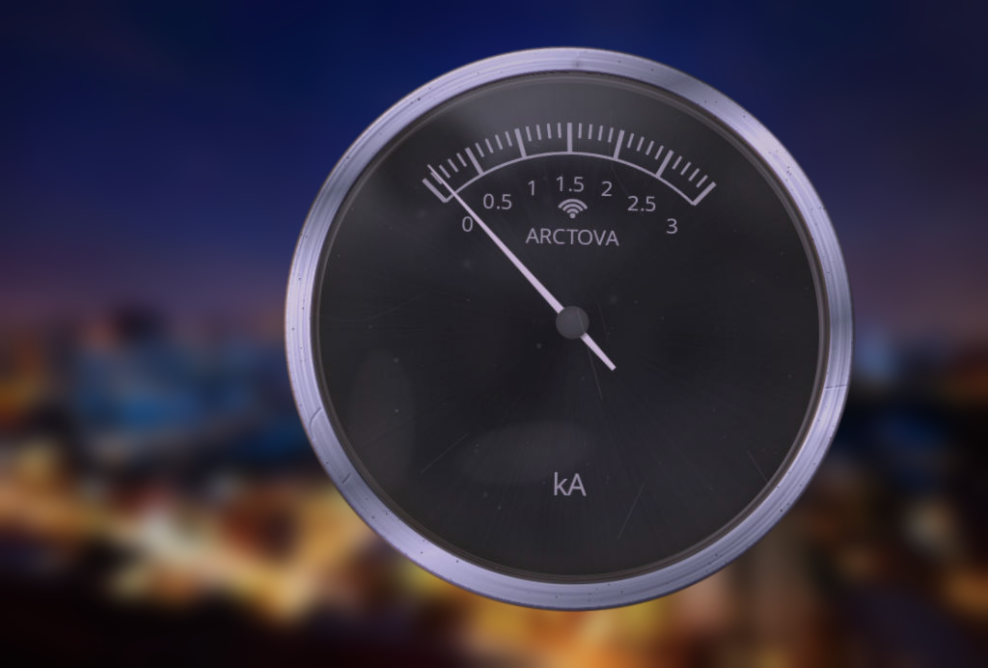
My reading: kA 0.1
